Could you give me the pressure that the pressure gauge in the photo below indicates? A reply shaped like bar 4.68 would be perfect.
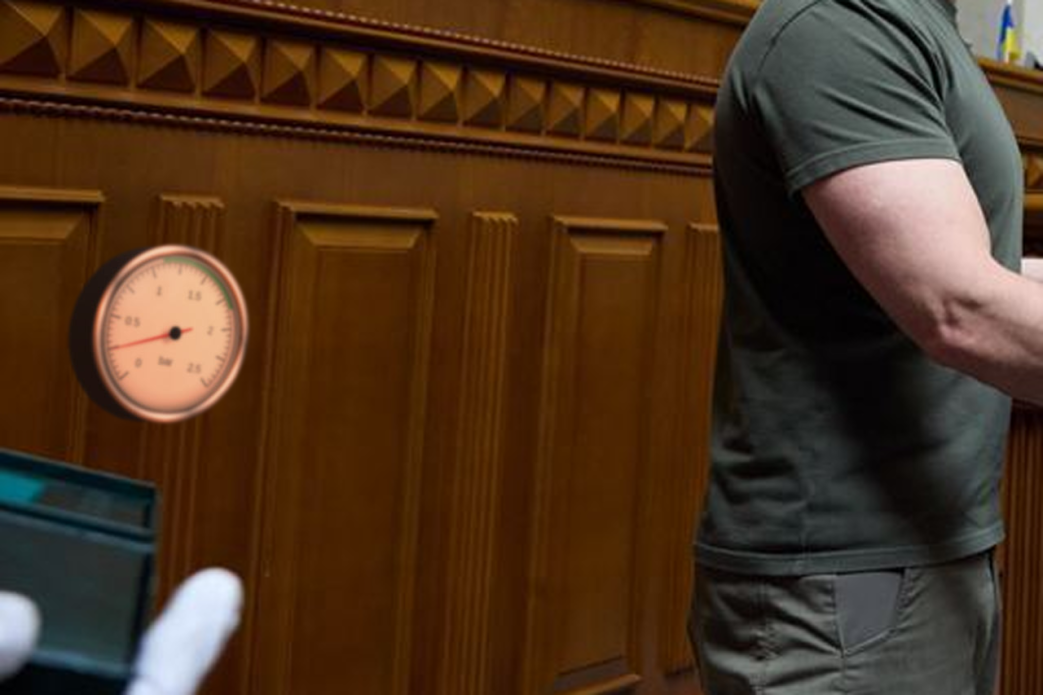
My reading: bar 0.25
